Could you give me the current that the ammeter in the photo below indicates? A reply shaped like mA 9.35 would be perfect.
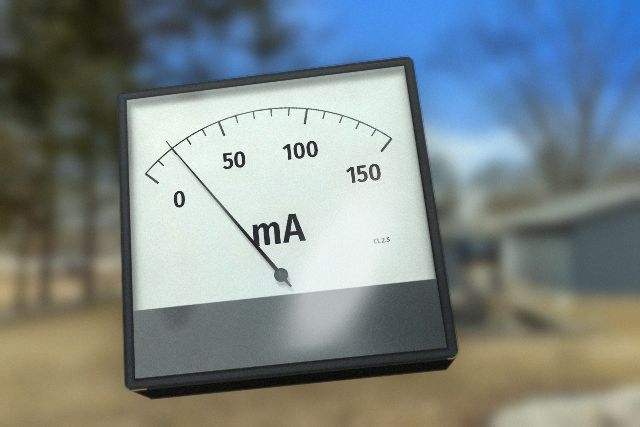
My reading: mA 20
